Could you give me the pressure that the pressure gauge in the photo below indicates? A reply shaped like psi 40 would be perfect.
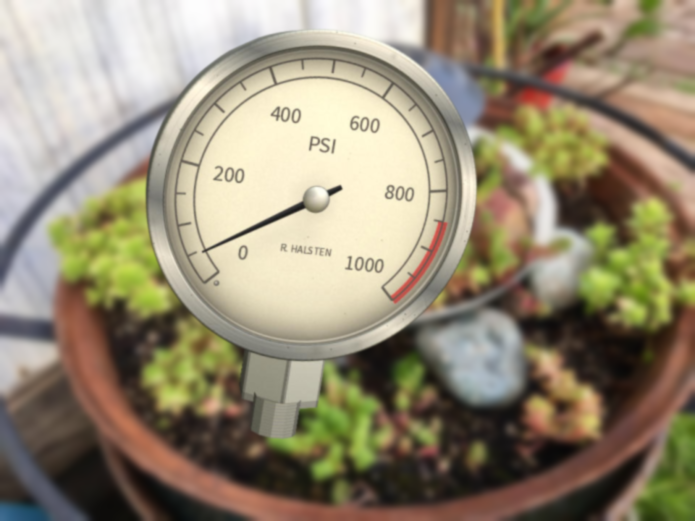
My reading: psi 50
